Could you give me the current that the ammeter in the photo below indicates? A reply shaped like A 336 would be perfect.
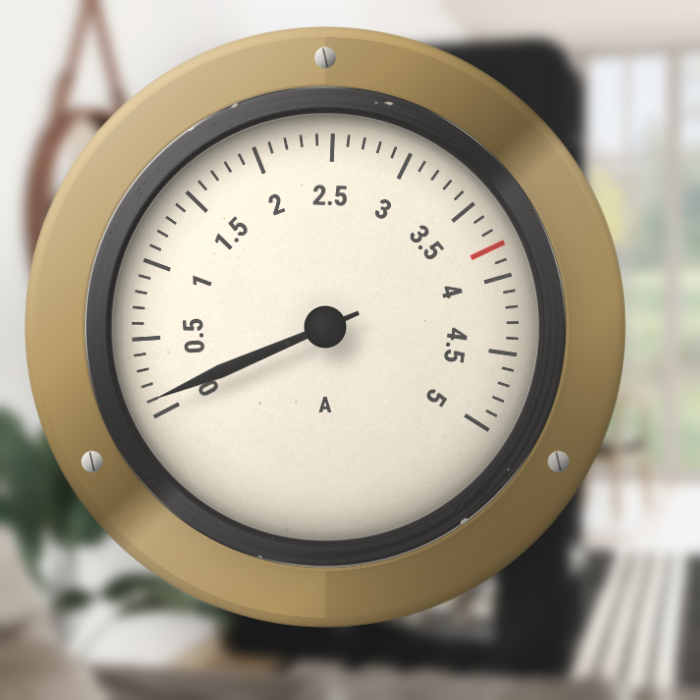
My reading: A 0.1
